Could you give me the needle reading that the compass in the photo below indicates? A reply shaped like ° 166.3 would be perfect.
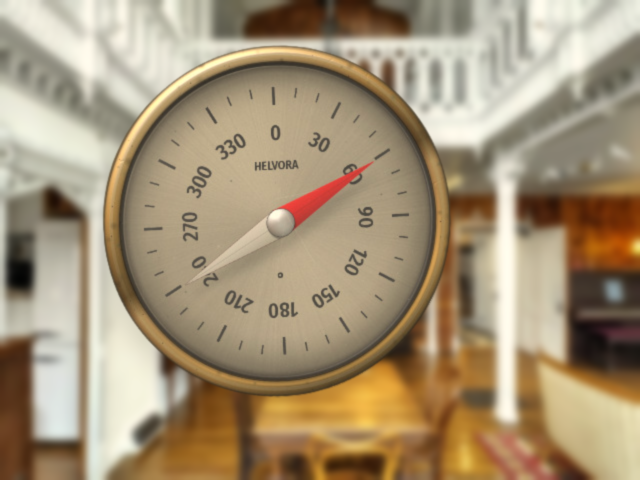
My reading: ° 60
